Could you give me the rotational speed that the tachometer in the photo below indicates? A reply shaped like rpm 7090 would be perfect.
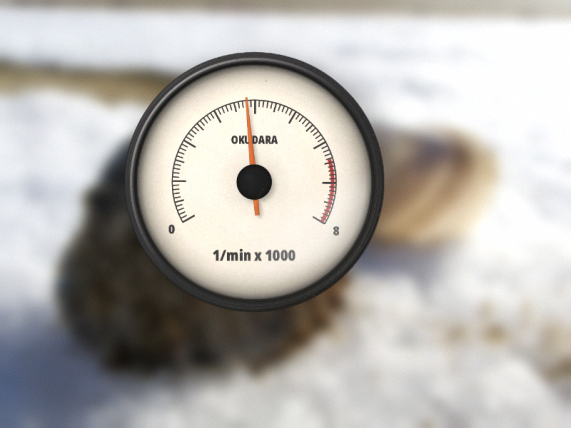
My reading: rpm 3800
